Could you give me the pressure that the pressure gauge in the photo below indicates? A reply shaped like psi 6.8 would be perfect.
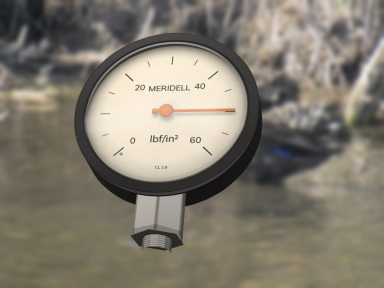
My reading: psi 50
